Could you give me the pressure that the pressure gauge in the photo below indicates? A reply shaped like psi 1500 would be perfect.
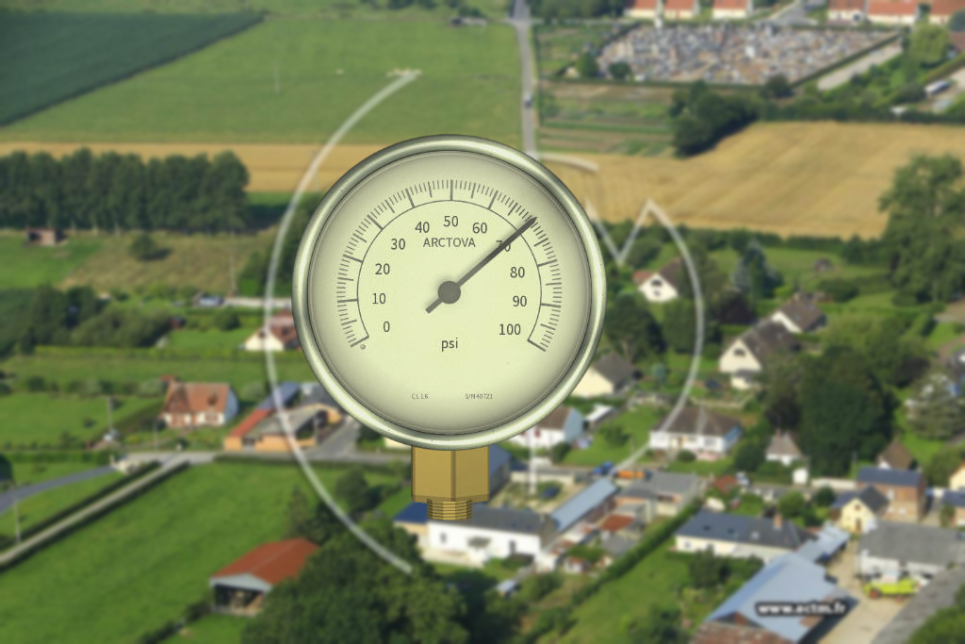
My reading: psi 70
